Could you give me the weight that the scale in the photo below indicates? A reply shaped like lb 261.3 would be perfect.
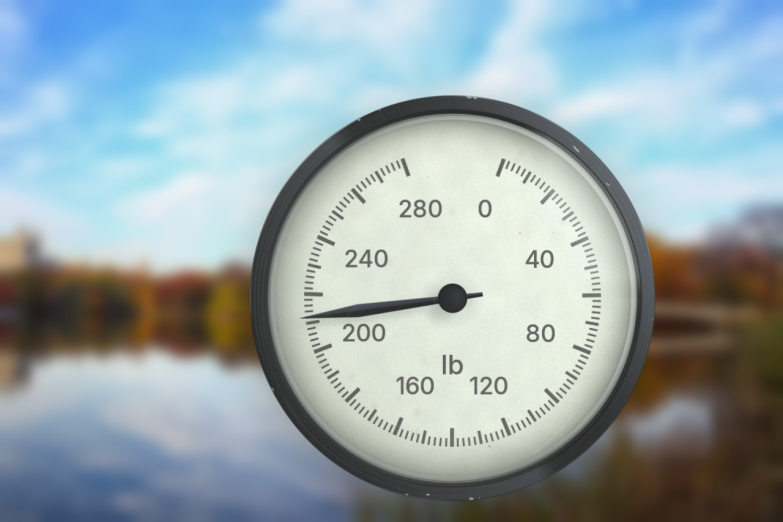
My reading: lb 212
